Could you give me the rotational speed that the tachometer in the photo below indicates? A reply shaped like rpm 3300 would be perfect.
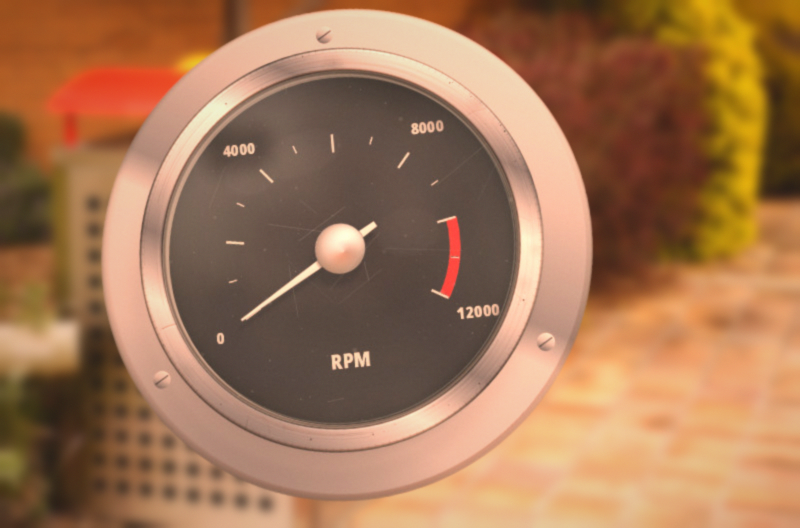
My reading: rpm 0
